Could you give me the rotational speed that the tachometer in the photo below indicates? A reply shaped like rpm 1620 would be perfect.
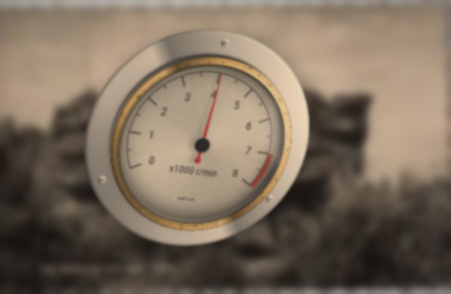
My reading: rpm 4000
